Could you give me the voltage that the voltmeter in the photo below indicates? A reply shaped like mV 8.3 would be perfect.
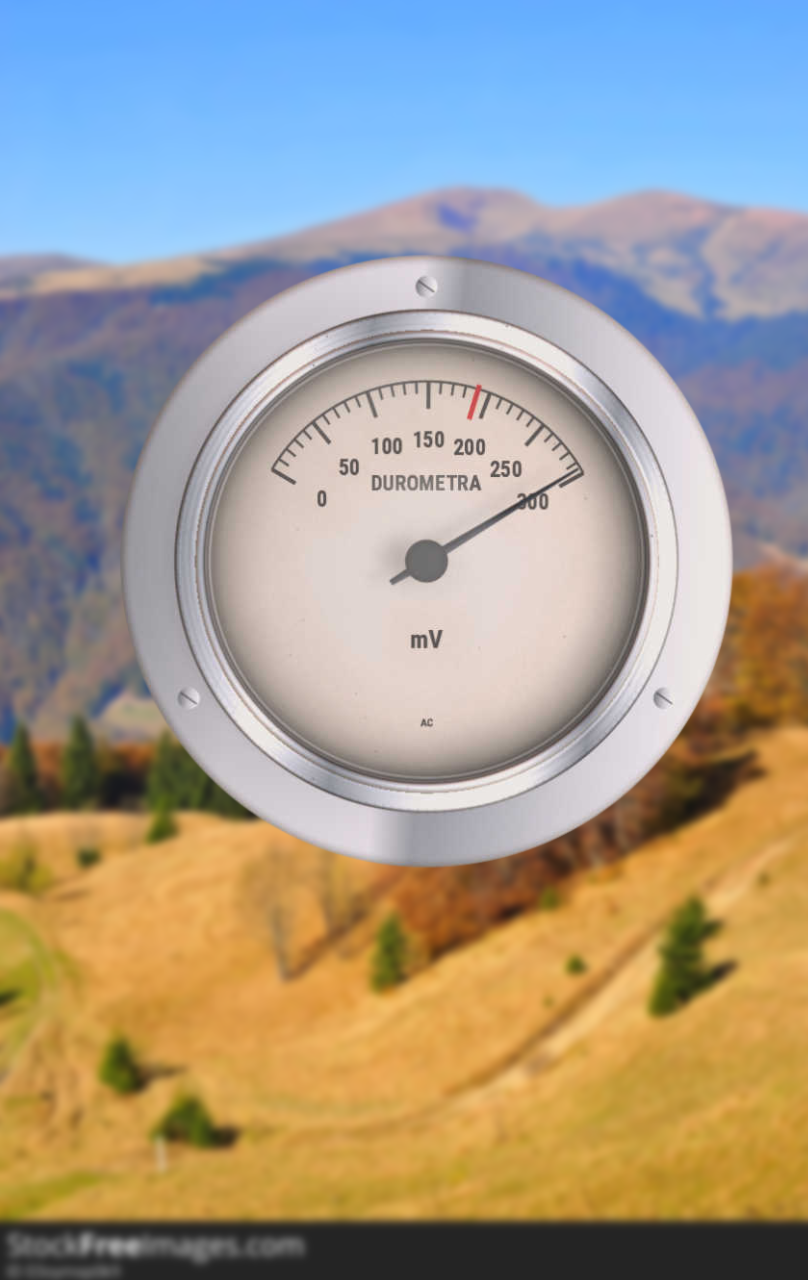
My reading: mV 295
